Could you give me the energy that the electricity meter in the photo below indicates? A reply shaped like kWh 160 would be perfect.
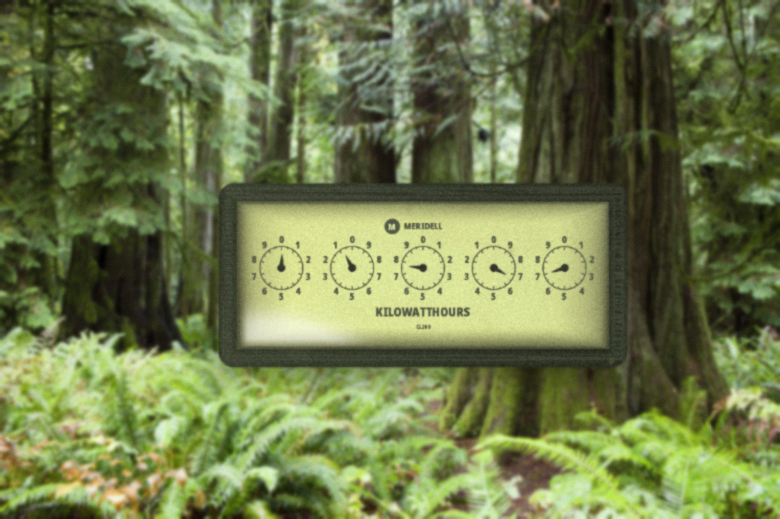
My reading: kWh 767
